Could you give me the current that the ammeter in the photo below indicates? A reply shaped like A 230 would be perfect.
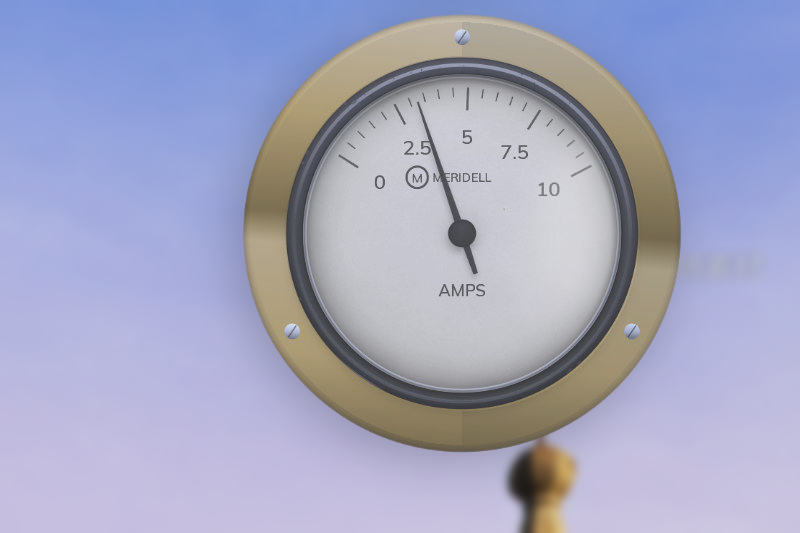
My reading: A 3.25
